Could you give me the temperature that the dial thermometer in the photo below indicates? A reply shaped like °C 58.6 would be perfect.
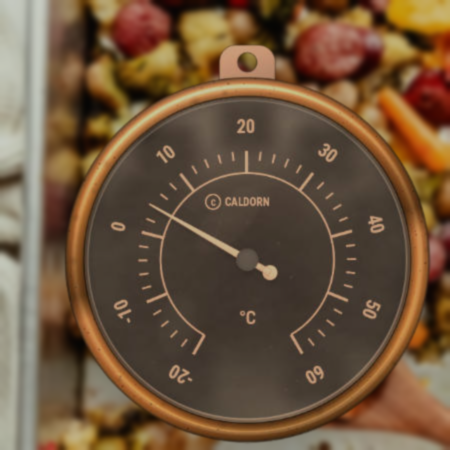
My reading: °C 4
